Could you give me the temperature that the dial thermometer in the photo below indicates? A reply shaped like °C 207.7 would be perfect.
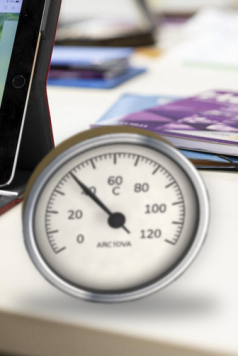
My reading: °C 40
